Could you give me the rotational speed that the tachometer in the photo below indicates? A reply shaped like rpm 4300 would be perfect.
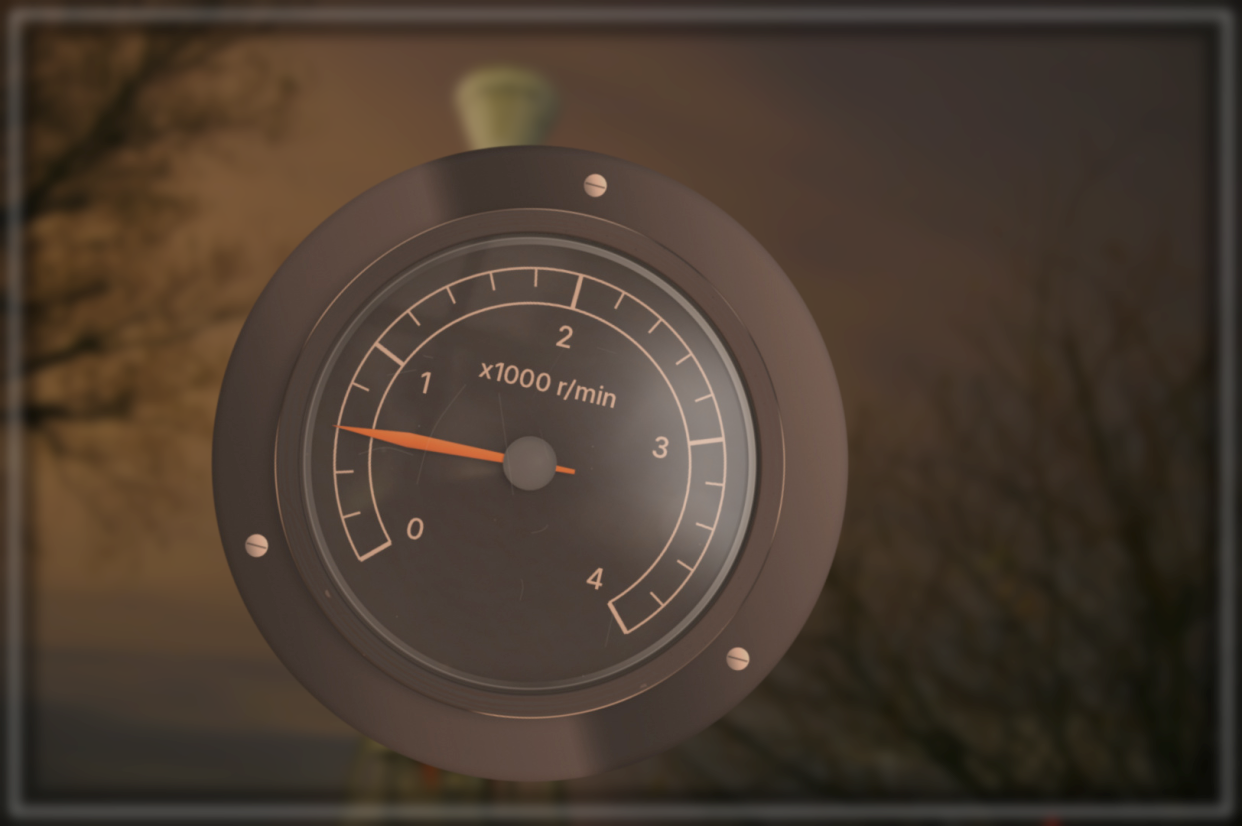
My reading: rpm 600
